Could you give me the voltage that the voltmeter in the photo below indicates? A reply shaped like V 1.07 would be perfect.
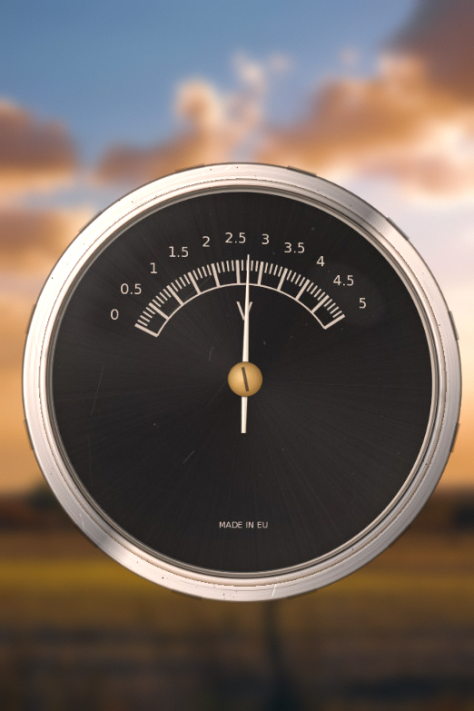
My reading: V 2.7
